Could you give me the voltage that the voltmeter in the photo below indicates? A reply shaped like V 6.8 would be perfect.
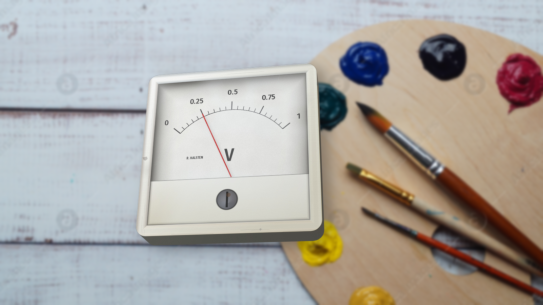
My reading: V 0.25
